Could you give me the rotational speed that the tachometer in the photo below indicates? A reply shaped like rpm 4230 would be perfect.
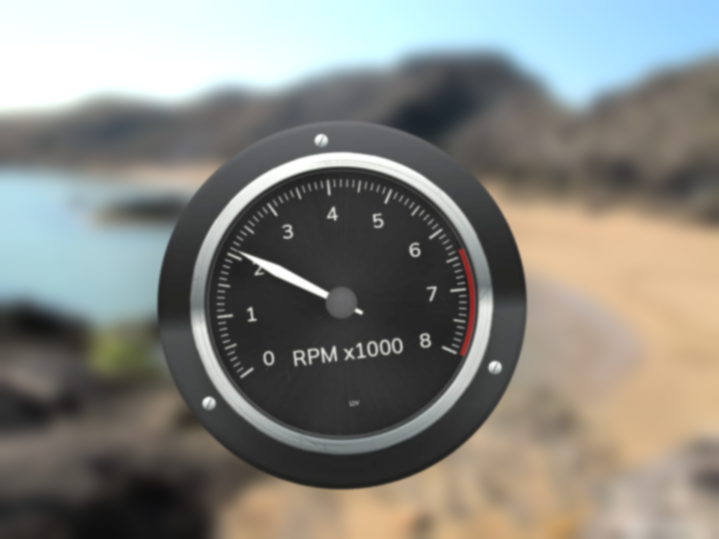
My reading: rpm 2100
